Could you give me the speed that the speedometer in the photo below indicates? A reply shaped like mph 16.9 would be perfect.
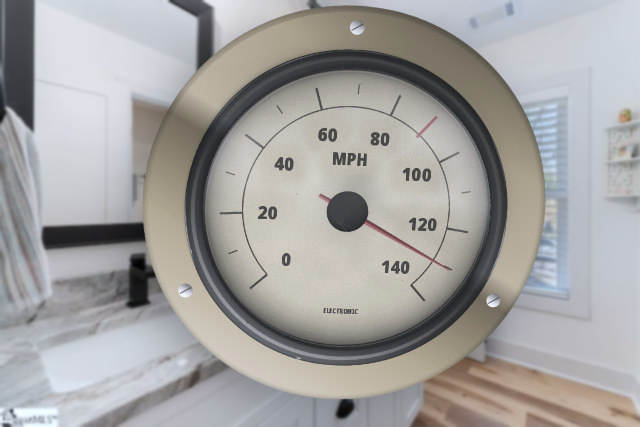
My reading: mph 130
